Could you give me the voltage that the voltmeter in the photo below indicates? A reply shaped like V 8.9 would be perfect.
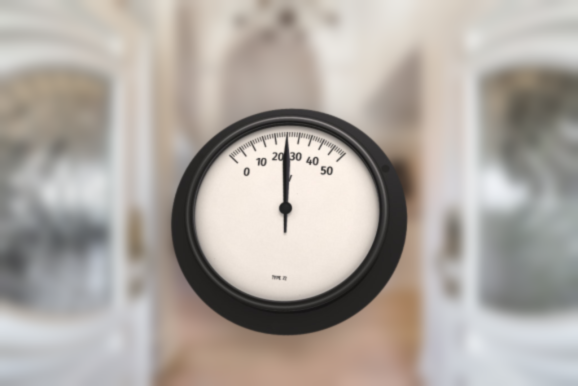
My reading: V 25
